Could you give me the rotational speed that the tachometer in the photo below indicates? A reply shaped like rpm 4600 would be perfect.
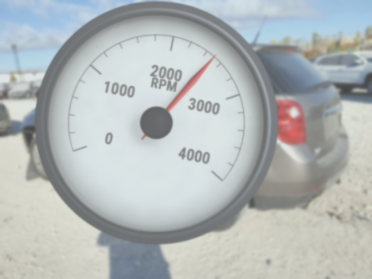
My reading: rpm 2500
